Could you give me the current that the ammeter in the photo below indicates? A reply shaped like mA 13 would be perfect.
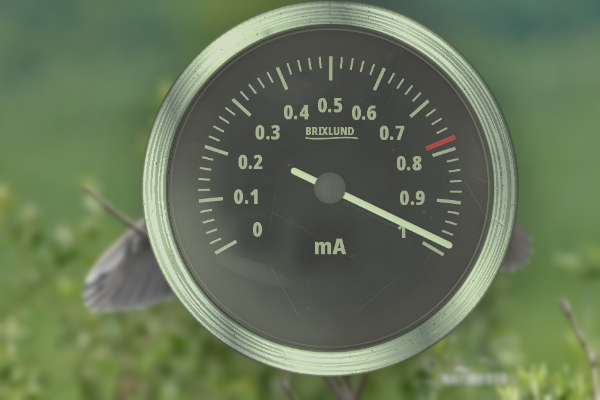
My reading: mA 0.98
